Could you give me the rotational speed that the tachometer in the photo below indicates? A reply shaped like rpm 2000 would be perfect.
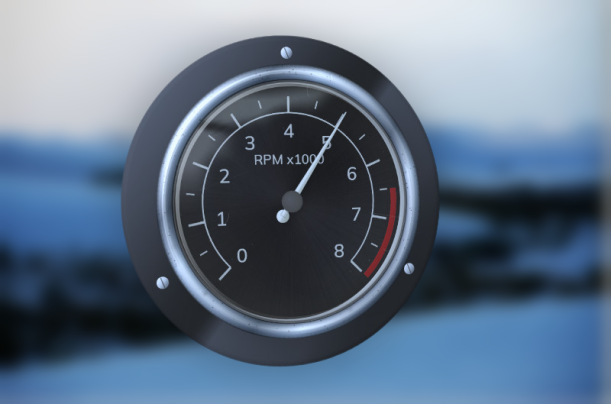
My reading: rpm 5000
